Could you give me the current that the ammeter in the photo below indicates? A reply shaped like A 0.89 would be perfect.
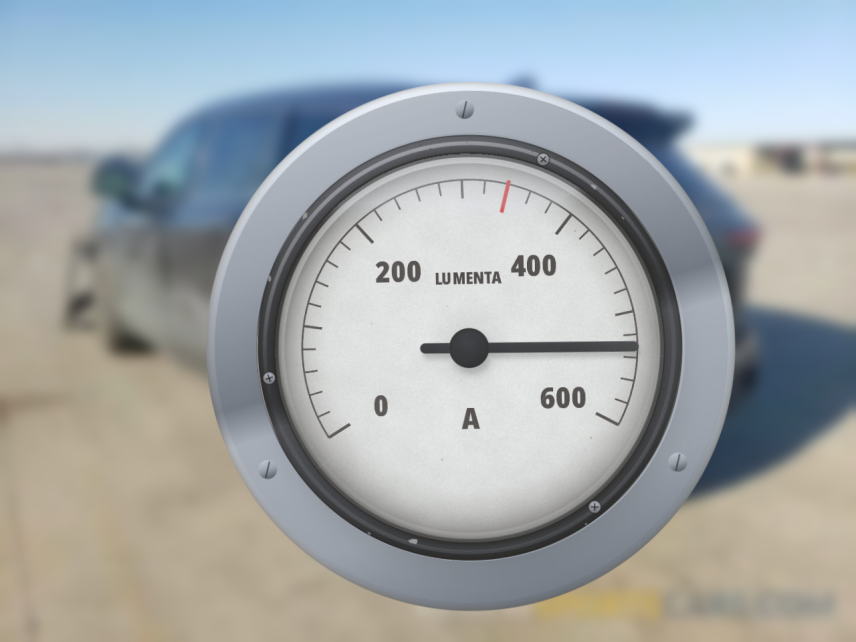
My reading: A 530
